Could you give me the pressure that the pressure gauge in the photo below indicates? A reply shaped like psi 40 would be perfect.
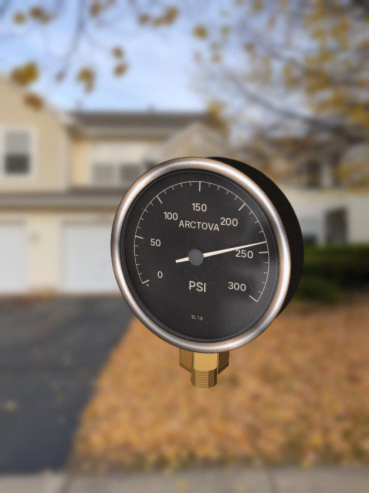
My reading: psi 240
